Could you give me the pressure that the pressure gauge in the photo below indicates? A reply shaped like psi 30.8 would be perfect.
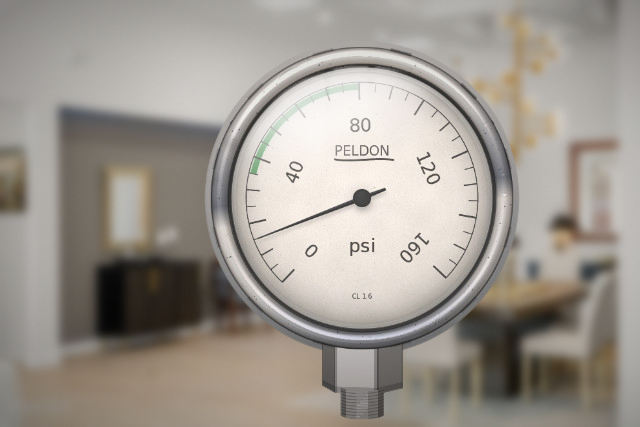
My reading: psi 15
